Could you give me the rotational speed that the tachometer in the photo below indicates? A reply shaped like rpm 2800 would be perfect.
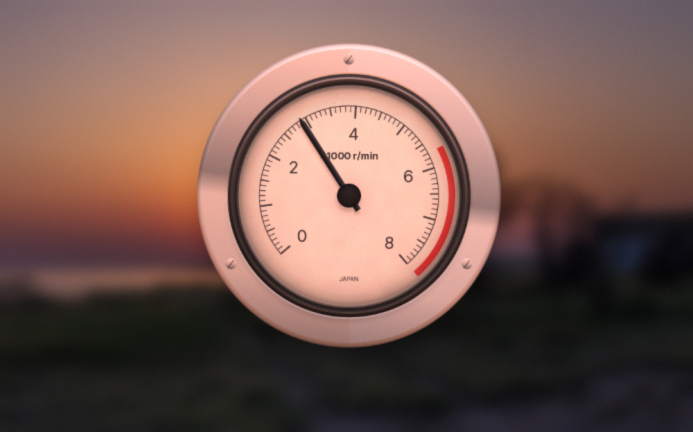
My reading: rpm 2900
